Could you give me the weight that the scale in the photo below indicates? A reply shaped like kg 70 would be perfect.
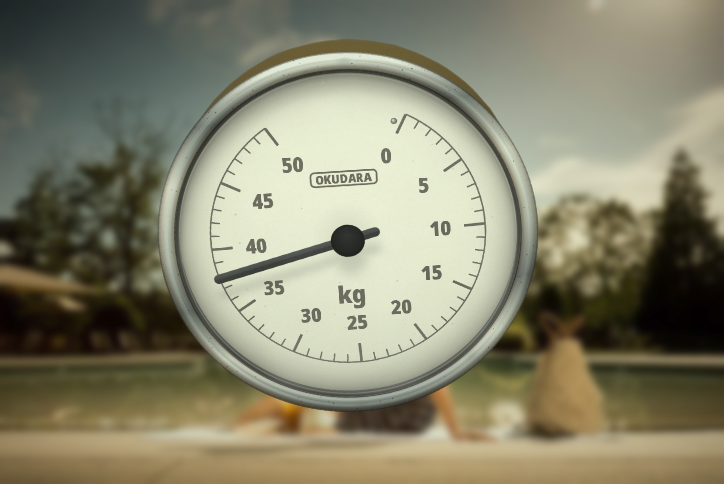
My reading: kg 38
